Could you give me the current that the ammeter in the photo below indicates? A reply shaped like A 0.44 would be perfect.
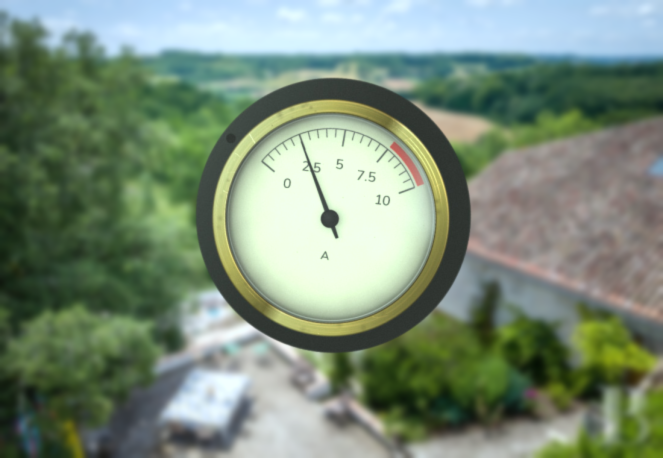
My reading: A 2.5
